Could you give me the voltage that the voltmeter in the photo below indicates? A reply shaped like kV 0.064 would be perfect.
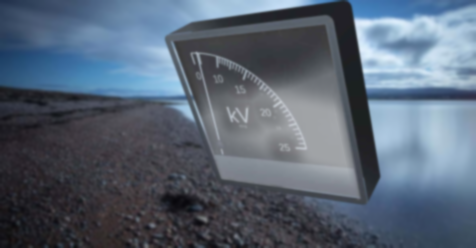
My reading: kV 5
